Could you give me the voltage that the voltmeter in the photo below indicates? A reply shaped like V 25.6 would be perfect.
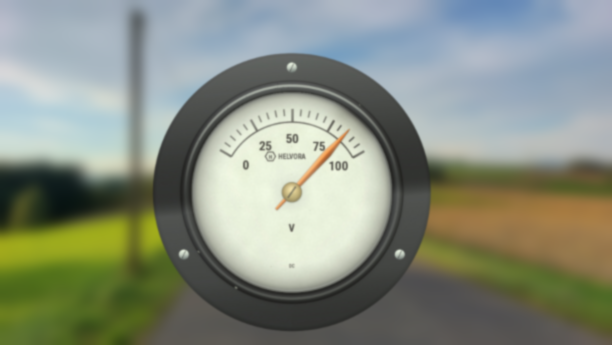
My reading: V 85
